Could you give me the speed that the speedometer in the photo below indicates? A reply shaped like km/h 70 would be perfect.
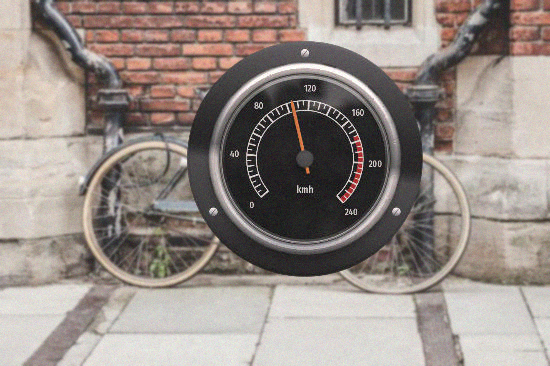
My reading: km/h 105
